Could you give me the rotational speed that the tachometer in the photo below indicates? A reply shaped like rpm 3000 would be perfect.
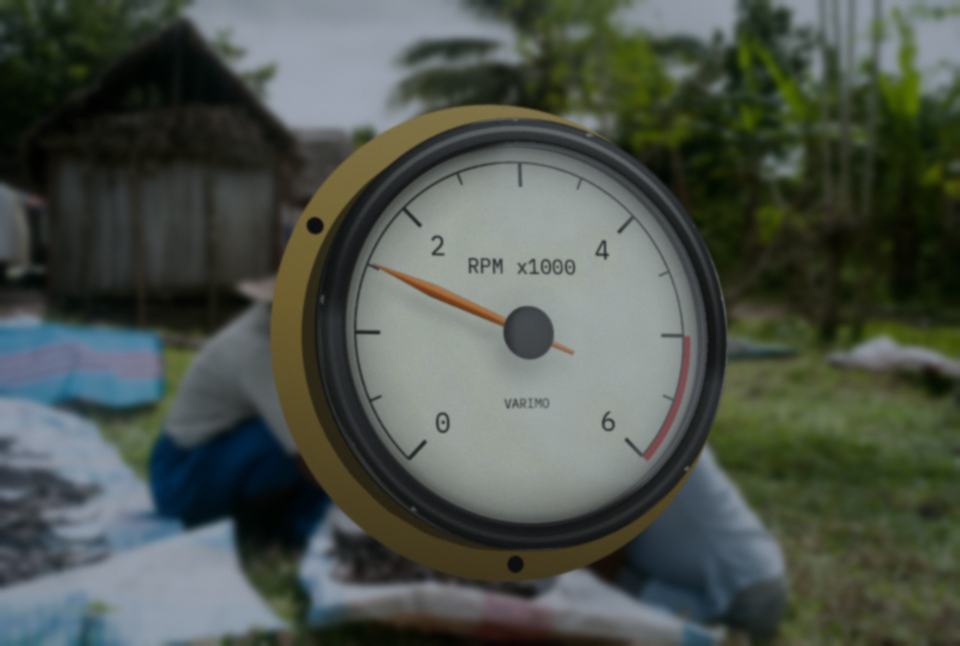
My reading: rpm 1500
